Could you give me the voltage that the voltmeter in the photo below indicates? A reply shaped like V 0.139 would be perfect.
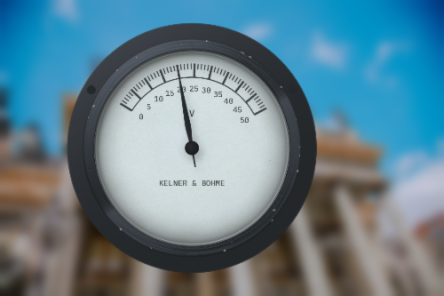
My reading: V 20
